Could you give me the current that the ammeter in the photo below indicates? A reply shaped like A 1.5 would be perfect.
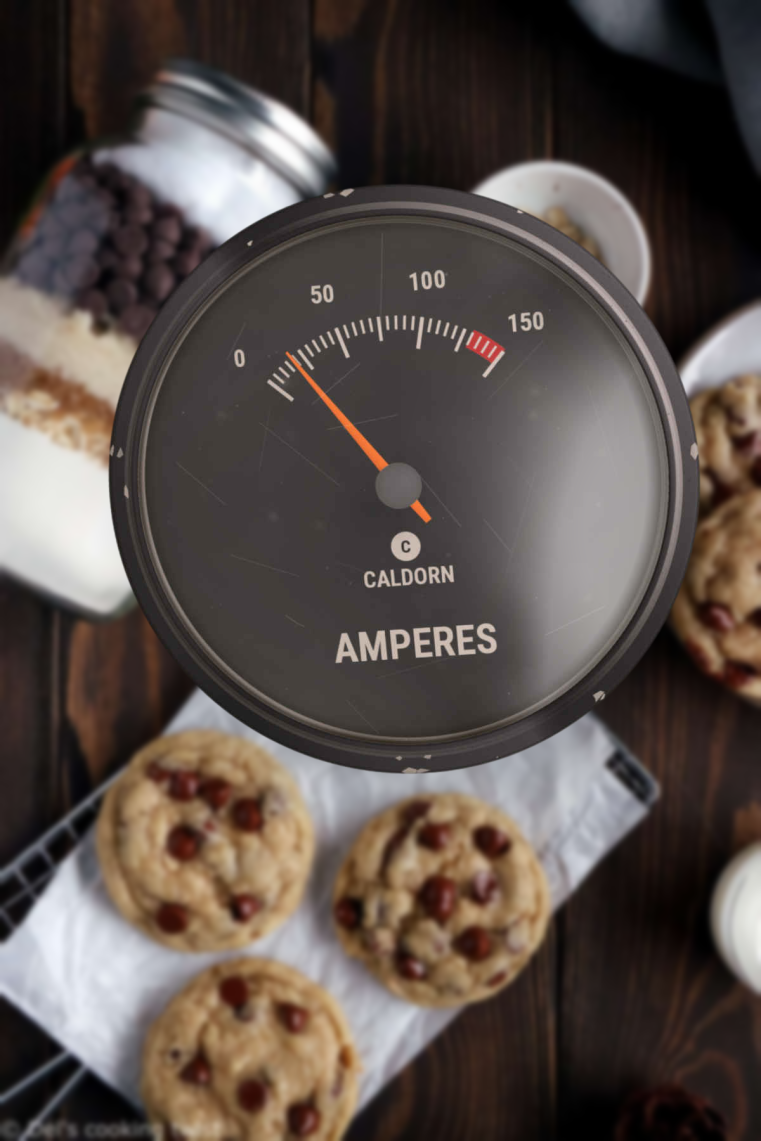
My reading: A 20
